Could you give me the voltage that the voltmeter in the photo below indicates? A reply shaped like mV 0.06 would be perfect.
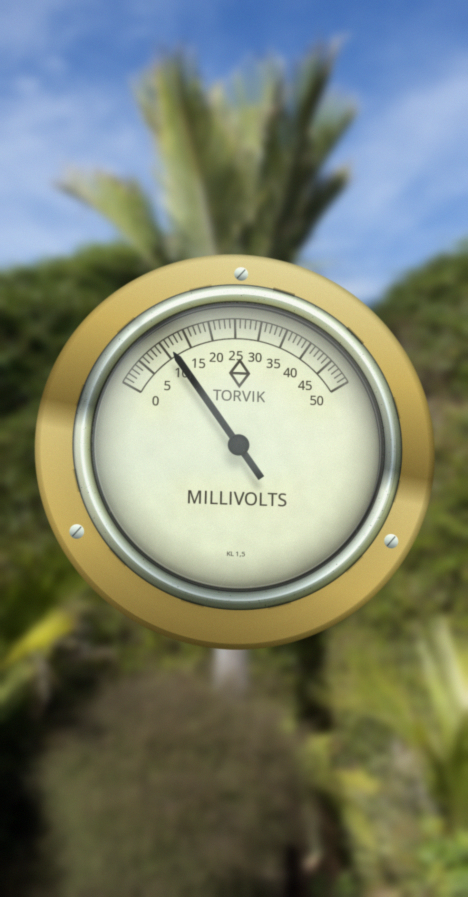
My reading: mV 11
